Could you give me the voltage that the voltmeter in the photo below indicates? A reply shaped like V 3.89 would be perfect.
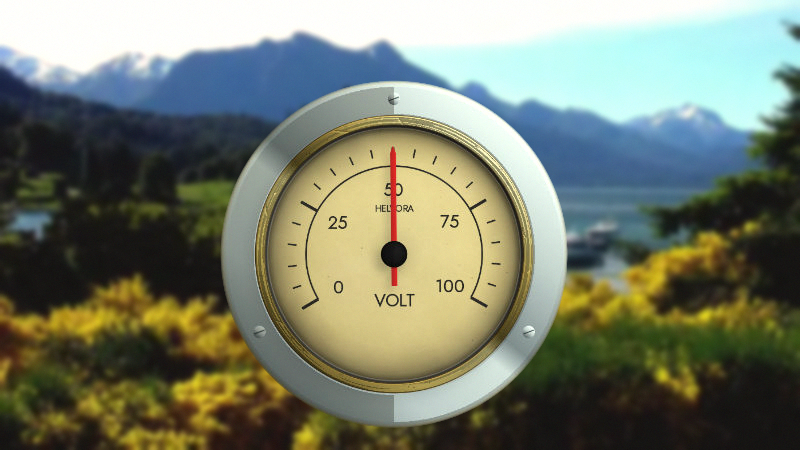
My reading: V 50
